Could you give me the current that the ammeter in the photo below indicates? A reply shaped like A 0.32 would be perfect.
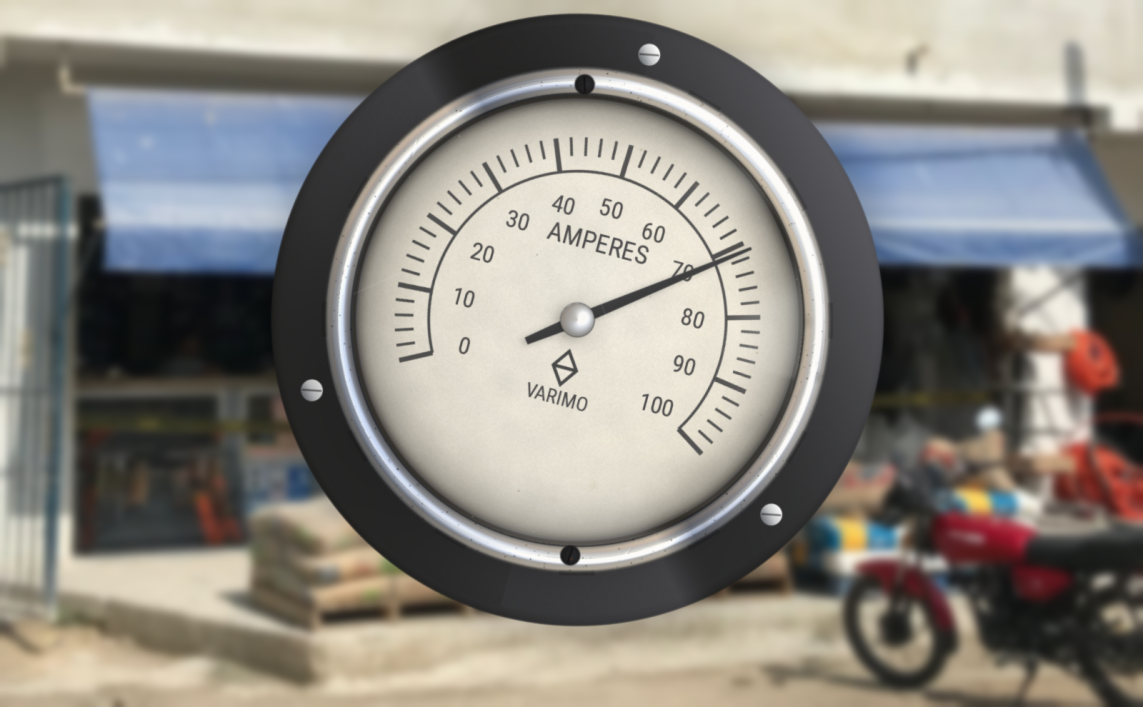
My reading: A 71
